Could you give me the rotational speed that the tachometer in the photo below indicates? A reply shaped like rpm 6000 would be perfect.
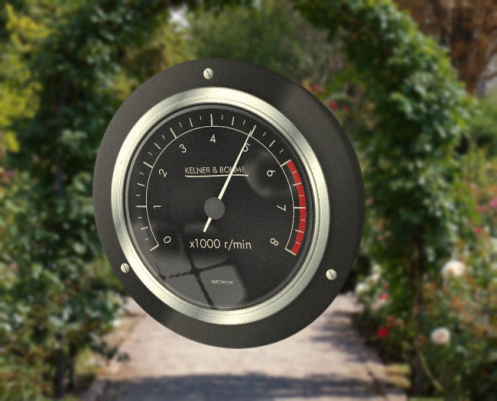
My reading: rpm 5000
